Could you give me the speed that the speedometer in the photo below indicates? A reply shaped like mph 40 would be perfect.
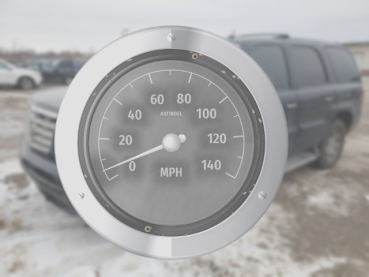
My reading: mph 5
